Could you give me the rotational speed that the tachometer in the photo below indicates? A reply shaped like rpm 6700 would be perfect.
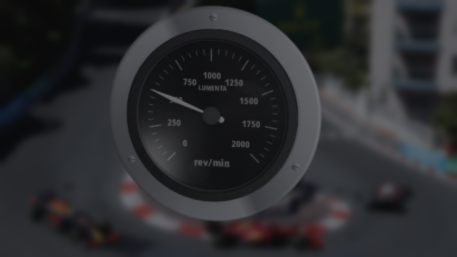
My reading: rpm 500
